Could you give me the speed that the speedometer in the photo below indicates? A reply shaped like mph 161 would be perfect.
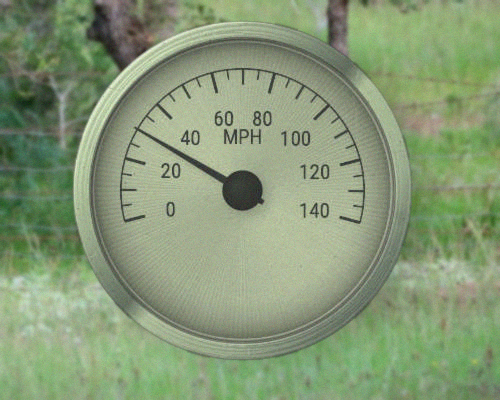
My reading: mph 30
